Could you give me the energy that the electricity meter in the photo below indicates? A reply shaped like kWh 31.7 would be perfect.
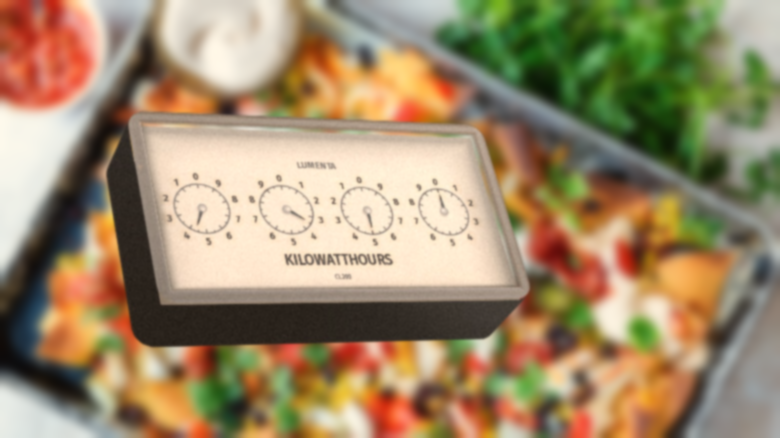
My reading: kWh 4350
